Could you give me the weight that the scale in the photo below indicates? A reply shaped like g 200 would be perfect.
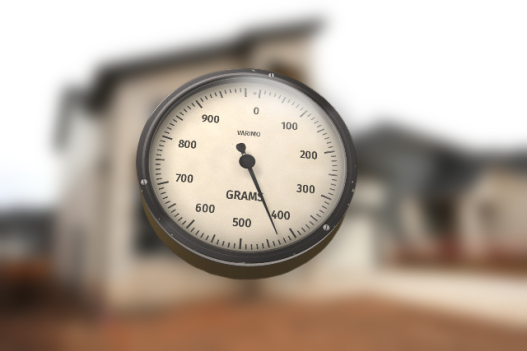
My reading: g 430
